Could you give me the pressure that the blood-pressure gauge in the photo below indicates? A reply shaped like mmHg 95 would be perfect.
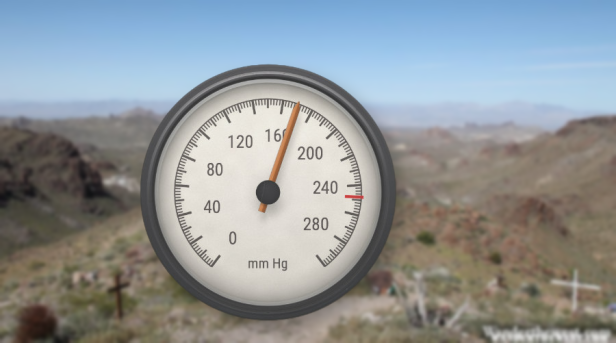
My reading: mmHg 170
